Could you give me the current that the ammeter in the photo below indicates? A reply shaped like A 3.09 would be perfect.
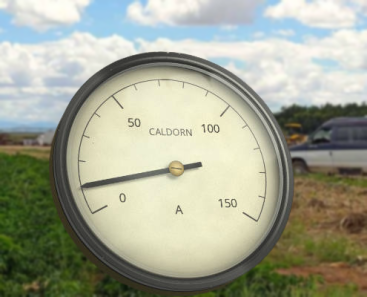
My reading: A 10
